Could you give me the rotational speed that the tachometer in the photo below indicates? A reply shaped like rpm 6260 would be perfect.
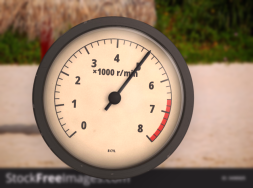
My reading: rpm 5000
